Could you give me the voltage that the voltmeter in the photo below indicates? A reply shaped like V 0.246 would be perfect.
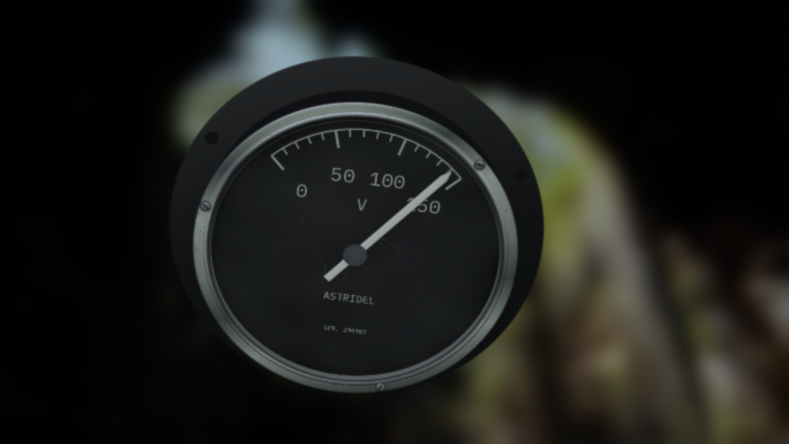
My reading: V 140
